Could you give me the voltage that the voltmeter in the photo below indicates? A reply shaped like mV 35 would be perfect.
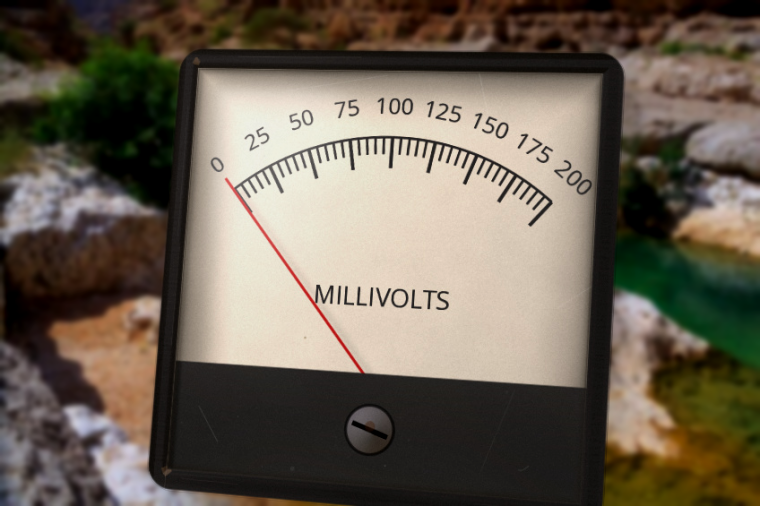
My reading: mV 0
